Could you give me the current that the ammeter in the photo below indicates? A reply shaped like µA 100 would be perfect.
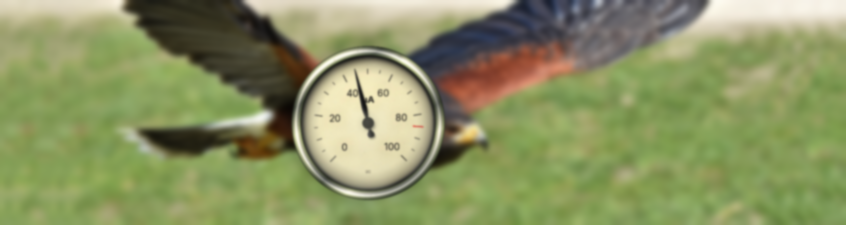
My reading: µA 45
